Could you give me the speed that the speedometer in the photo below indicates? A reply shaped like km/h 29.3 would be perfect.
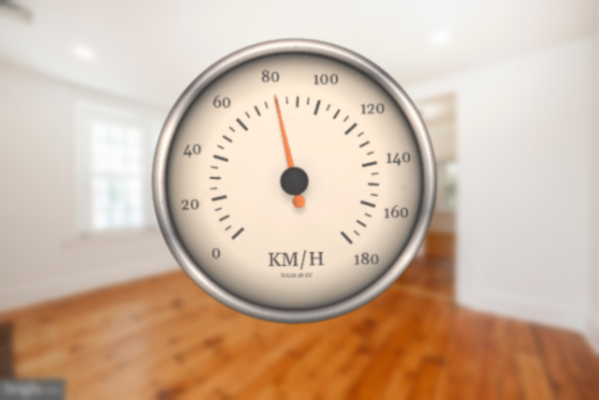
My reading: km/h 80
